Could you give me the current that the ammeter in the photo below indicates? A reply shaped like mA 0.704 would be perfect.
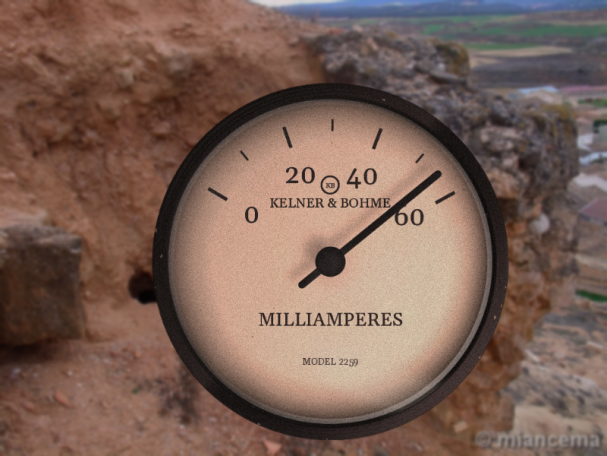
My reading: mA 55
